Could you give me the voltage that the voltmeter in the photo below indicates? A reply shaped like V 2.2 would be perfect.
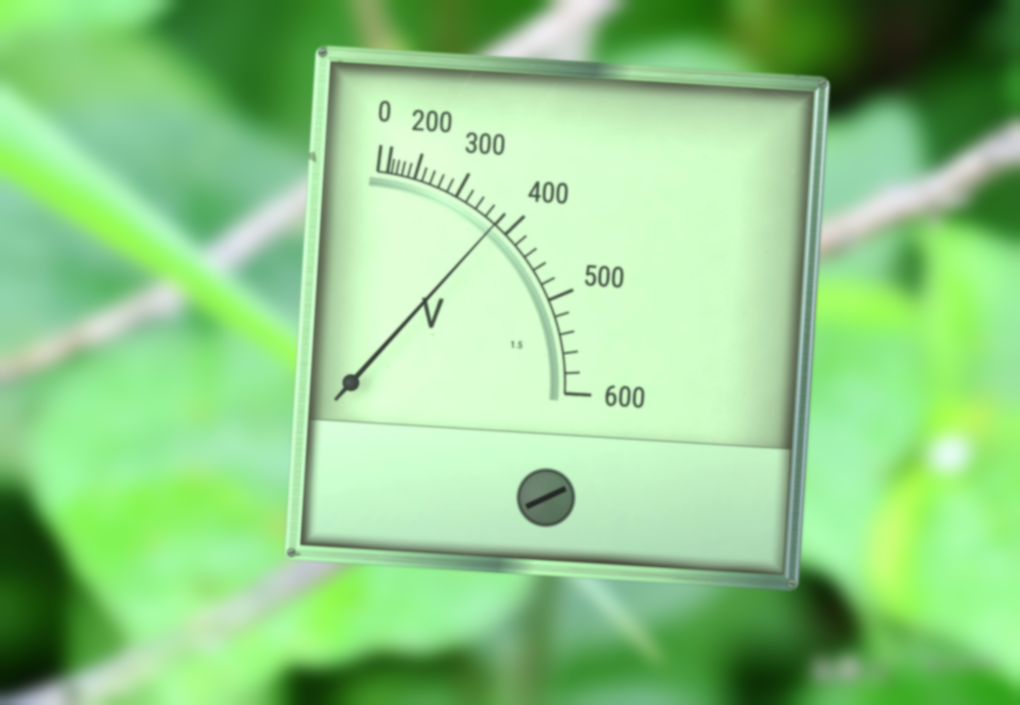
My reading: V 380
